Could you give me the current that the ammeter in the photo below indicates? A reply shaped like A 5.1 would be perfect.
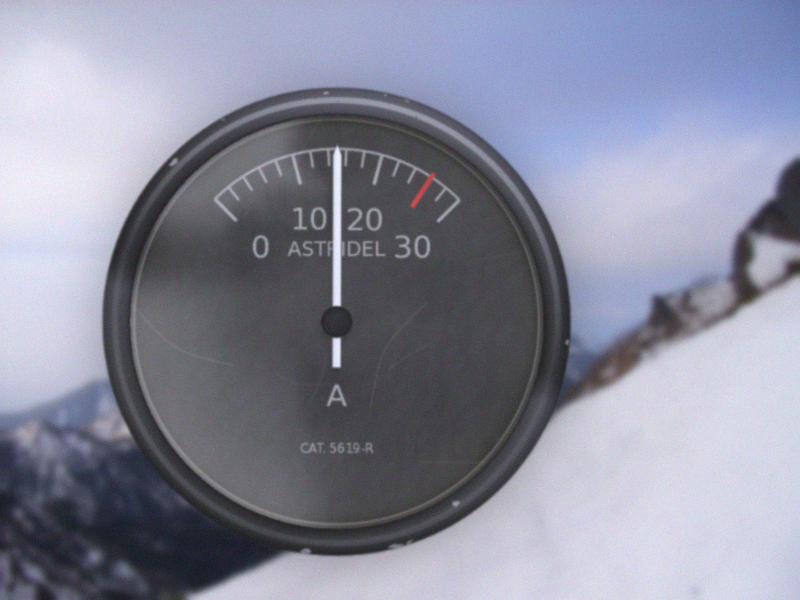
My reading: A 15
